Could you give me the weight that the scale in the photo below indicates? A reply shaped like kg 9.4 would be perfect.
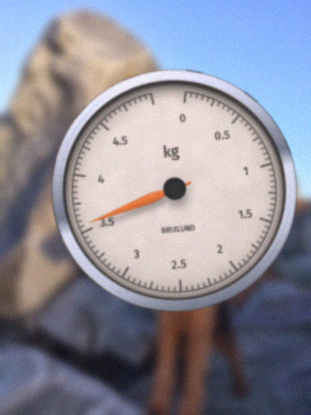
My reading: kg 3.55
